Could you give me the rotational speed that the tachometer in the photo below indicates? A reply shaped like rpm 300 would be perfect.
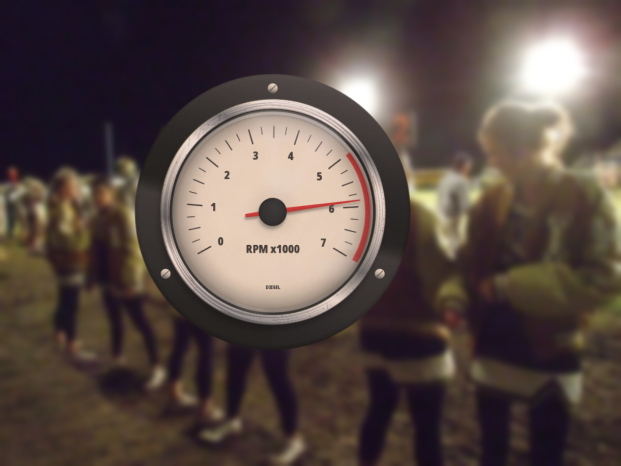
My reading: rpm 5875
